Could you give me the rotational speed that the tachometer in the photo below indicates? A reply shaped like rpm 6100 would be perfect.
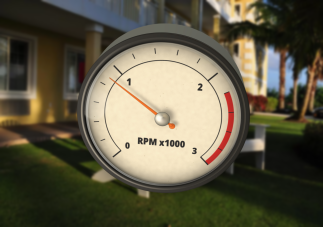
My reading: rpm 900
